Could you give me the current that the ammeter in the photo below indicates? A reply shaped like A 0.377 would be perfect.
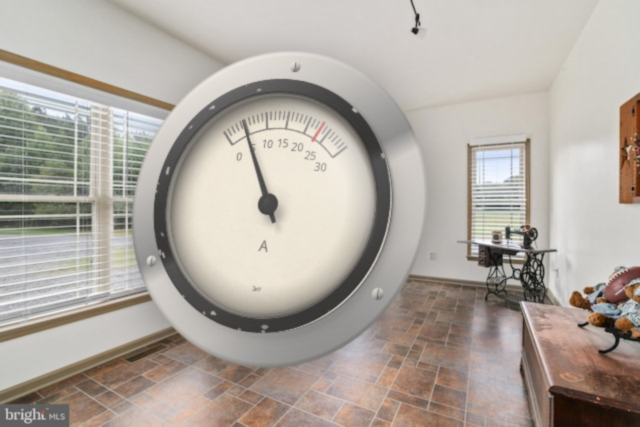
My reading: A 5
